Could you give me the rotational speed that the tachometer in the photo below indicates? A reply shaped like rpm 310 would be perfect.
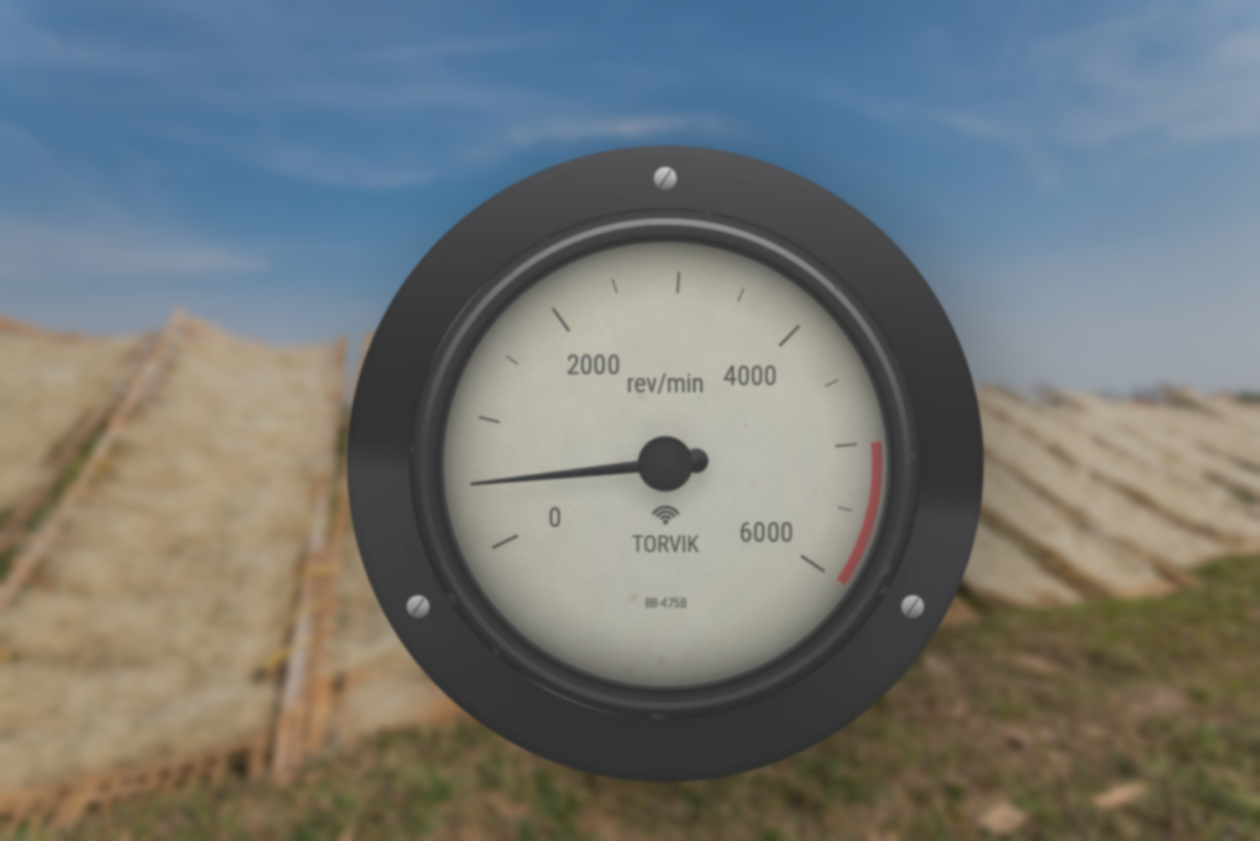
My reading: rpm 500
